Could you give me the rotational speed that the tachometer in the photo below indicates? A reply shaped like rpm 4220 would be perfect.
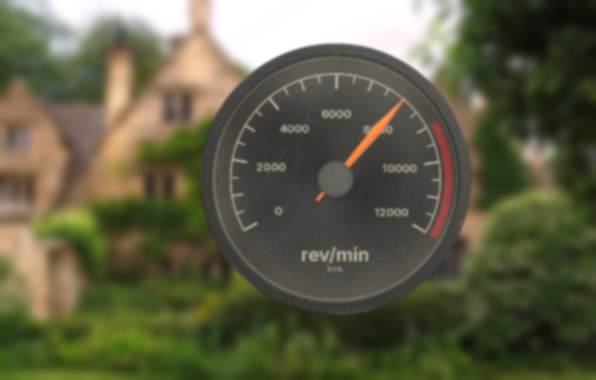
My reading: rpm 8000
